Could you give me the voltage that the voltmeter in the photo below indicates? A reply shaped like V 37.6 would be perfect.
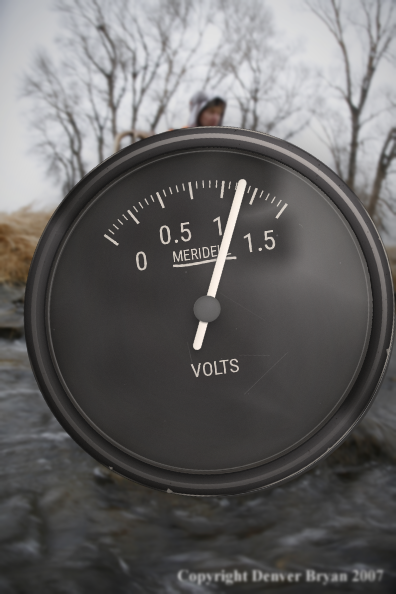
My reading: V 1.15
